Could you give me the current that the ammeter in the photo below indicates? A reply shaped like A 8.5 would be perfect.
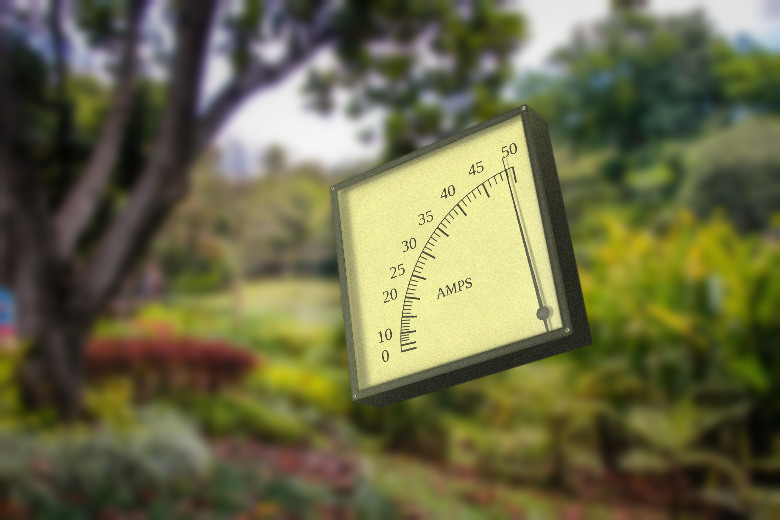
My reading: A 49
